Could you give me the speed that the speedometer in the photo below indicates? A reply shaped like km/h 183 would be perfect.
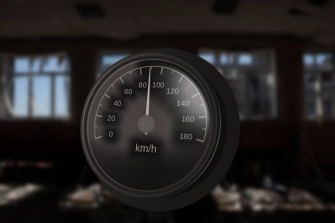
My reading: km/h 90
